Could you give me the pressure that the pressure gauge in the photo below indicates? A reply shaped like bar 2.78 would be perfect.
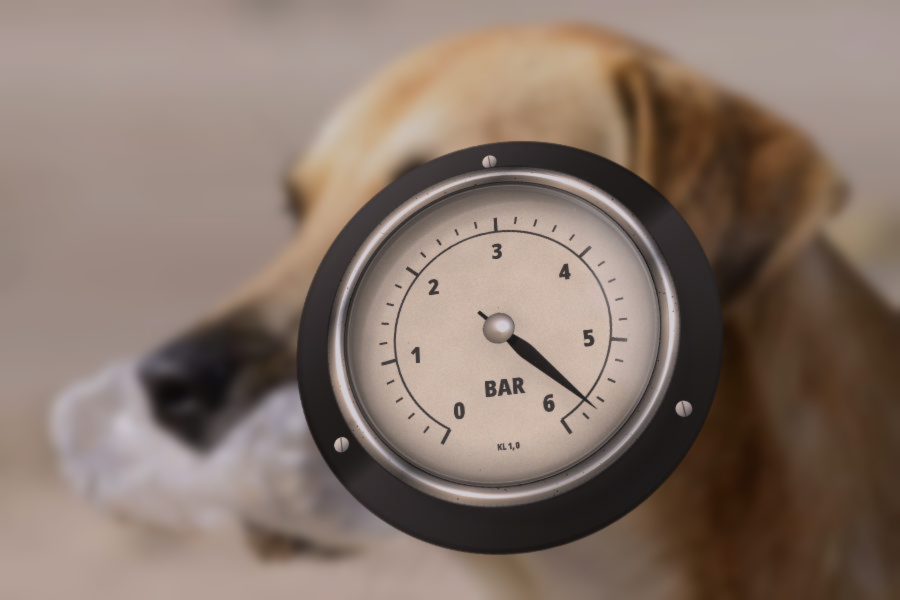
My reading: bar 5.7
